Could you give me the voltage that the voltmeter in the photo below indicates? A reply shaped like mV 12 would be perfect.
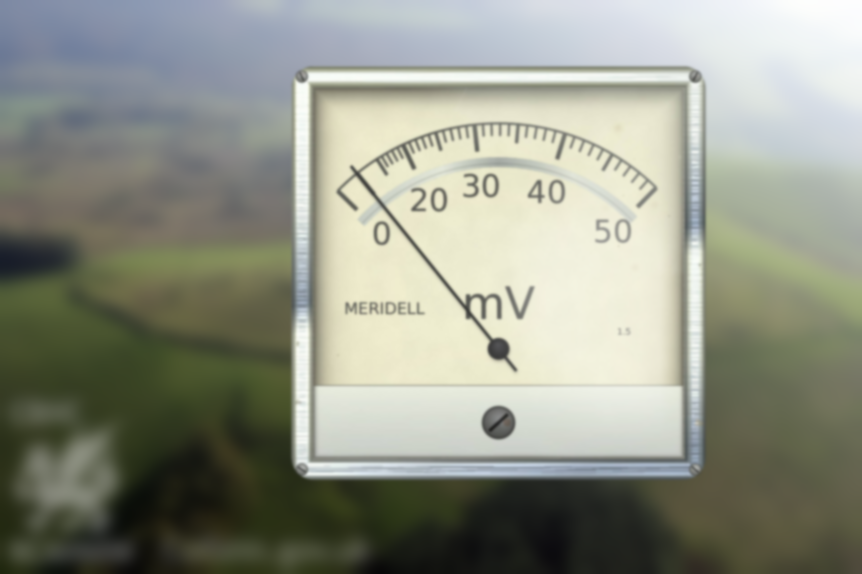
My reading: mV 10
